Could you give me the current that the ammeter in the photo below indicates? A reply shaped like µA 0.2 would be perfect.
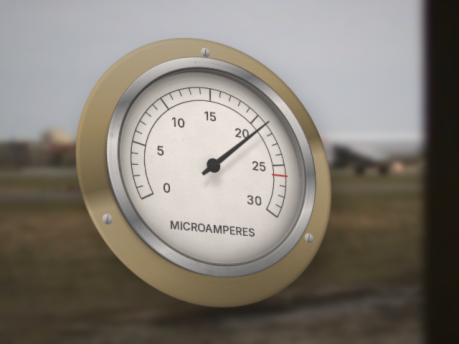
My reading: µA 21
